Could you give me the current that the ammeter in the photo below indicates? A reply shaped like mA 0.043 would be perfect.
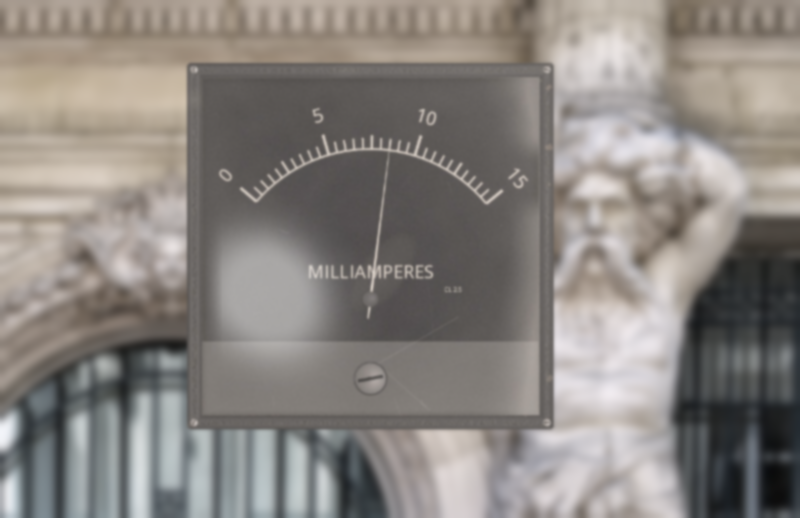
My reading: mA 8.5
